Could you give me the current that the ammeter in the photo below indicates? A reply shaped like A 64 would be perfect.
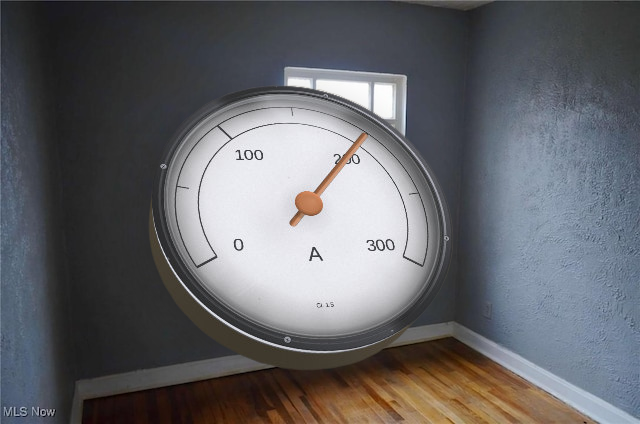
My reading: A 200
